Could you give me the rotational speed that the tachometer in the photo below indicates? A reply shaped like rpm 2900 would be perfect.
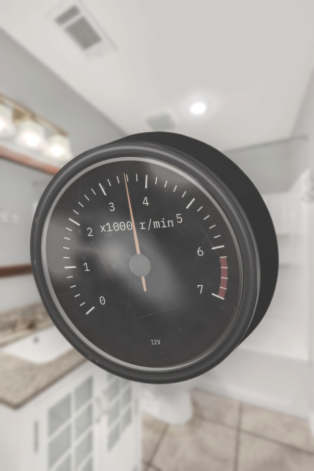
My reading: rpm 3600
